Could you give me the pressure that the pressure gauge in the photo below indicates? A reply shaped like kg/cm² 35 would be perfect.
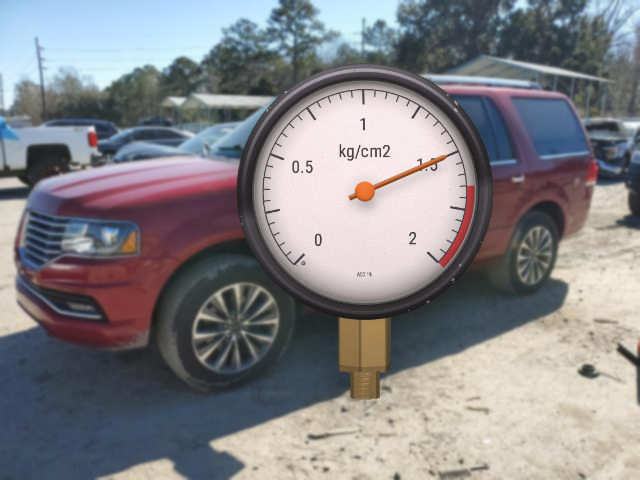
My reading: kg/cm² 1.5
